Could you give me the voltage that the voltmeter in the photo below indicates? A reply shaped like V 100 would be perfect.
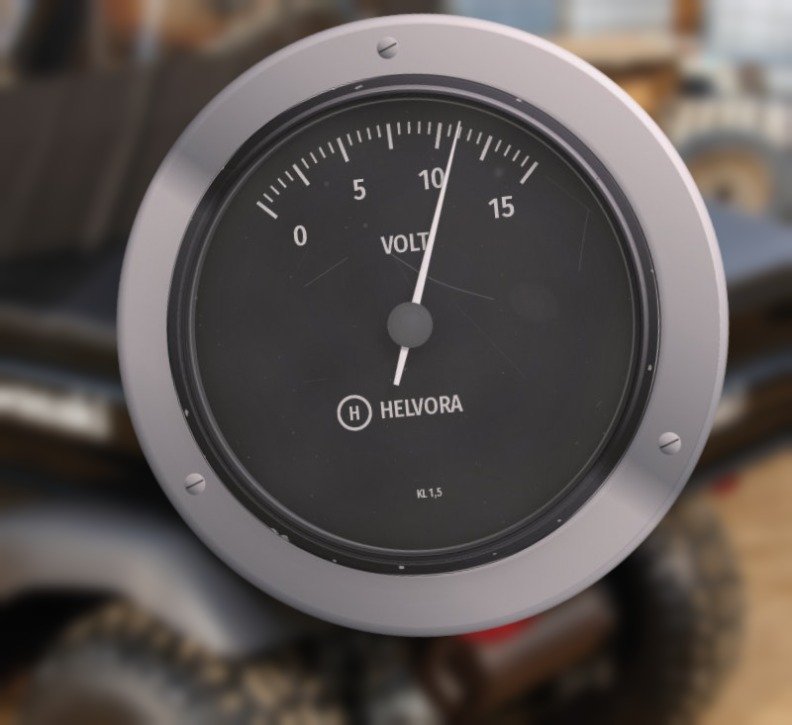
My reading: V 11
